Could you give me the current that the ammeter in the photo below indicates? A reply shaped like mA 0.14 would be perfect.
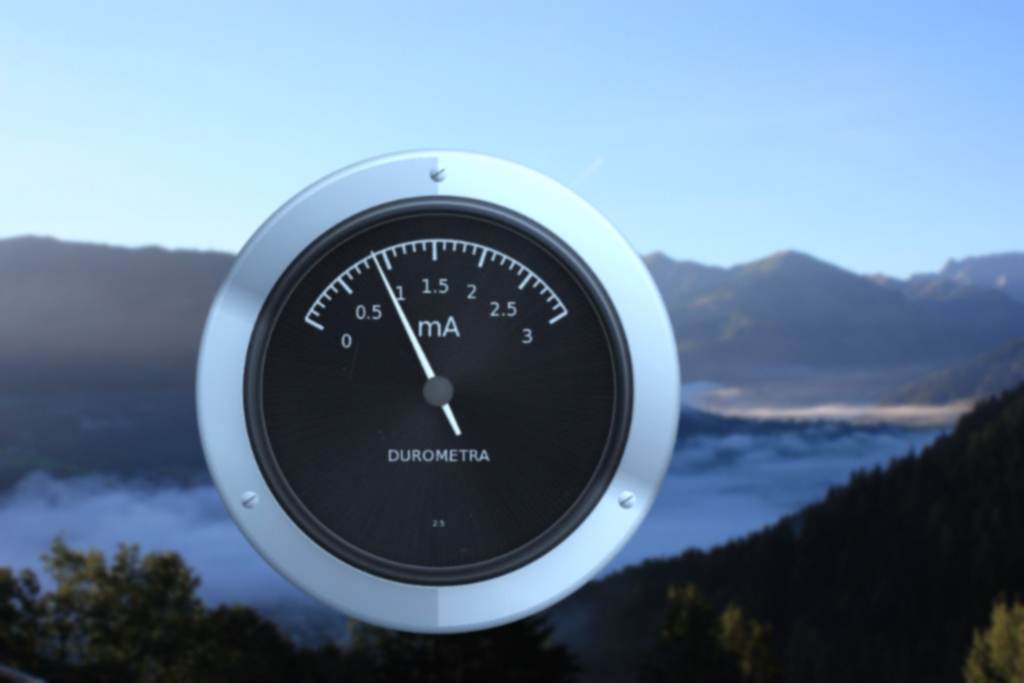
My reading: mA 0.9
